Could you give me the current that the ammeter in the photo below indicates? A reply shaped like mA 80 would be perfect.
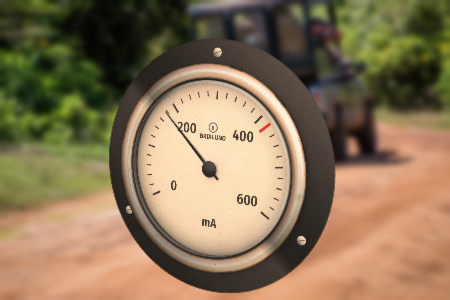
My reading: mA 180
